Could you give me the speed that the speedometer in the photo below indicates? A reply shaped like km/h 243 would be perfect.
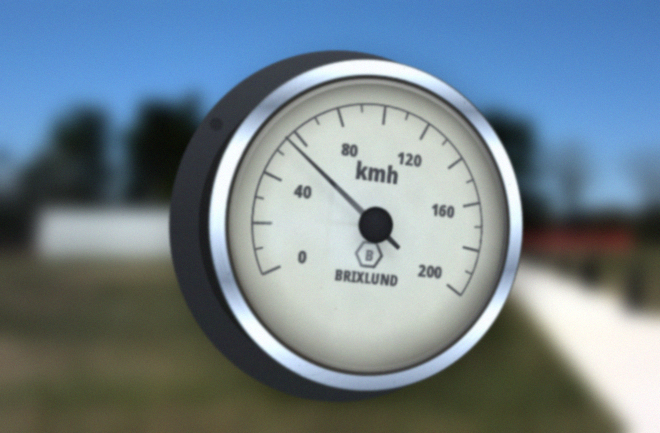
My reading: km/h 55
